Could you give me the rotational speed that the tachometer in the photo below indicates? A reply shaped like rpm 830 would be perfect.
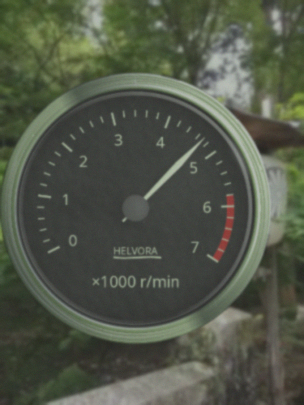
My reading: rpm 4700
